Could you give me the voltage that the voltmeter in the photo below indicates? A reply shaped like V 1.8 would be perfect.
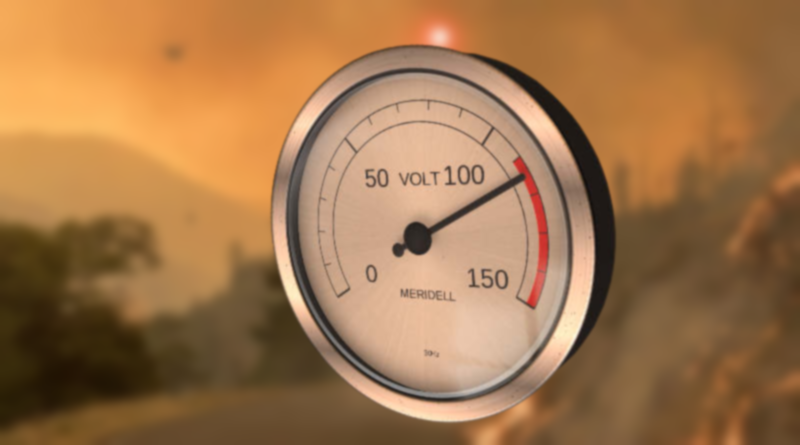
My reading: V 115
